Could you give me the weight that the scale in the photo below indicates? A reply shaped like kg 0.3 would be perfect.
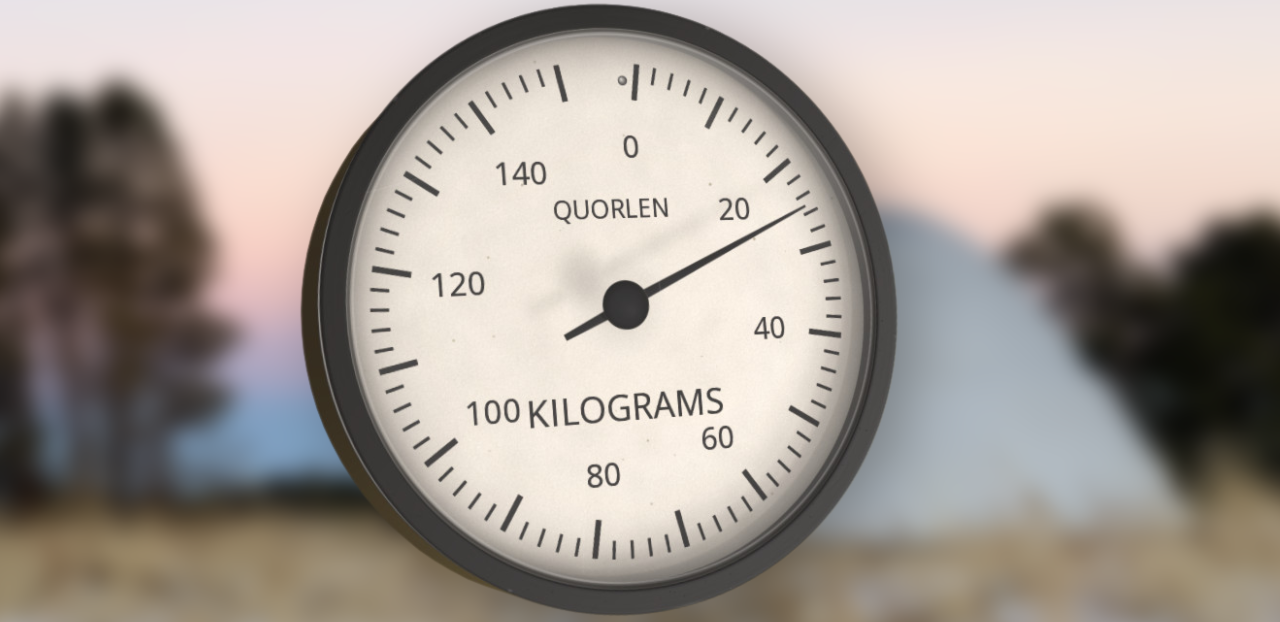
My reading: kg 25
